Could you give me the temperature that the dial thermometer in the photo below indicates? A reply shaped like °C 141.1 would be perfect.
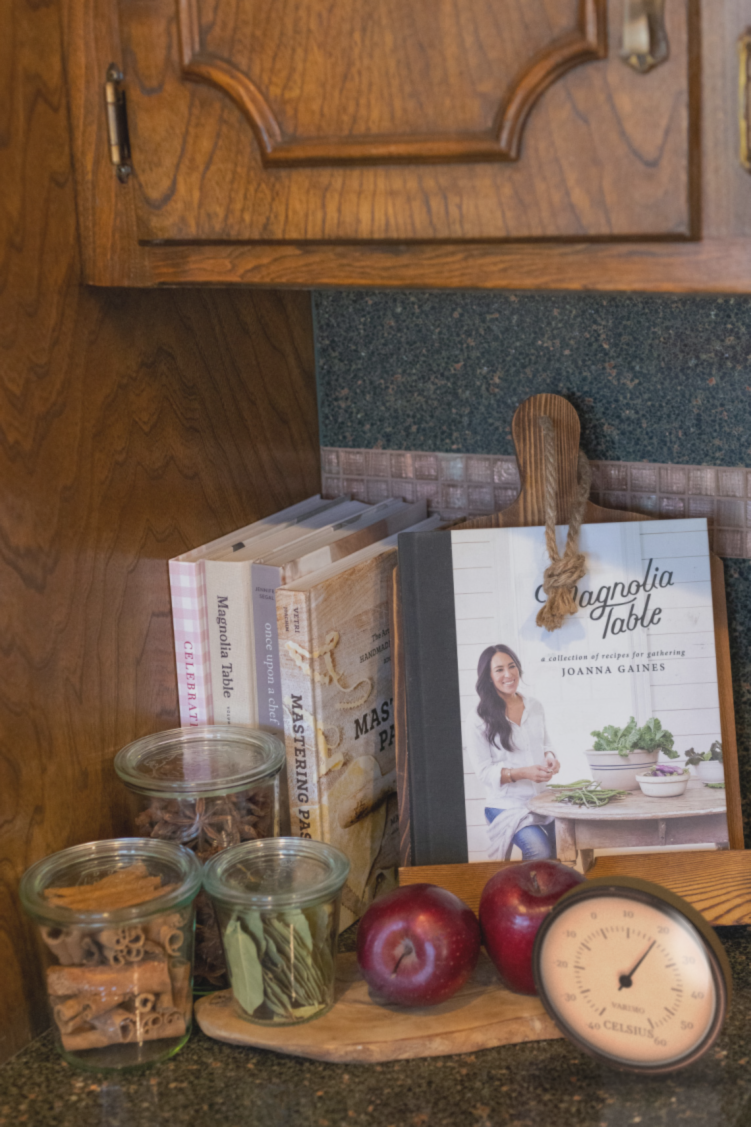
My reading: °C 20
